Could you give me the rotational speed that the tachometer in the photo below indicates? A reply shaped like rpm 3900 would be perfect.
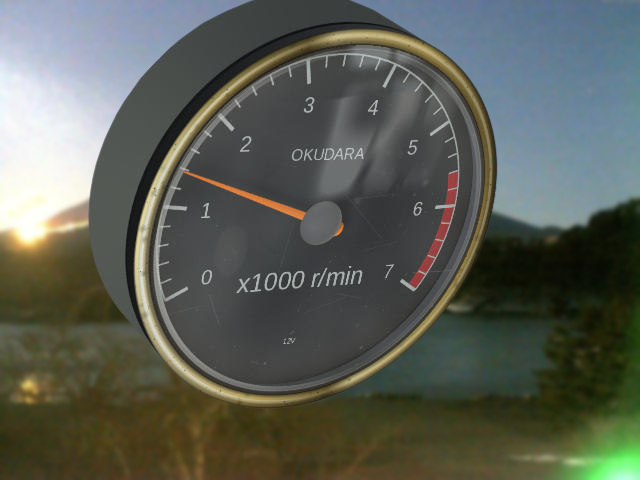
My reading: rpm 1400
